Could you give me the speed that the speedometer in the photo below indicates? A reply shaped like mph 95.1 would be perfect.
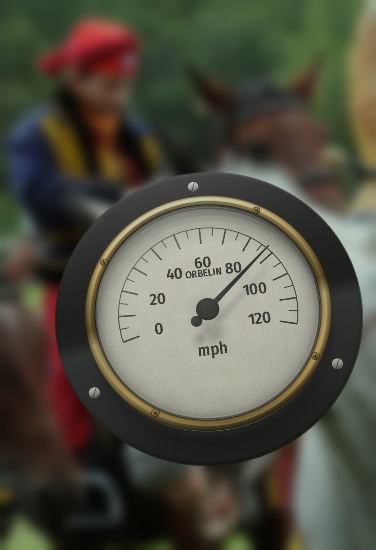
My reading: mph 87.5
